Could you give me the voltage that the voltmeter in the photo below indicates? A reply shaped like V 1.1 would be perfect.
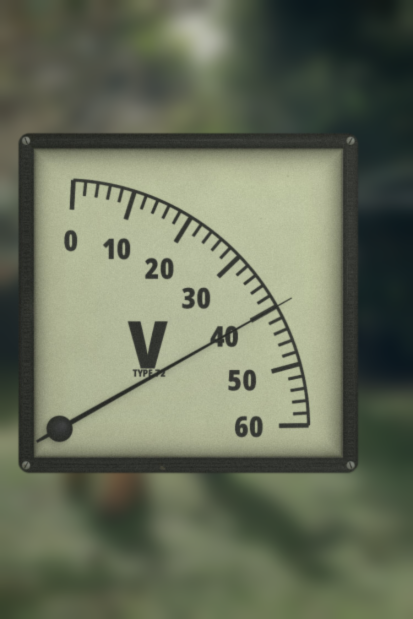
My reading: V 40
